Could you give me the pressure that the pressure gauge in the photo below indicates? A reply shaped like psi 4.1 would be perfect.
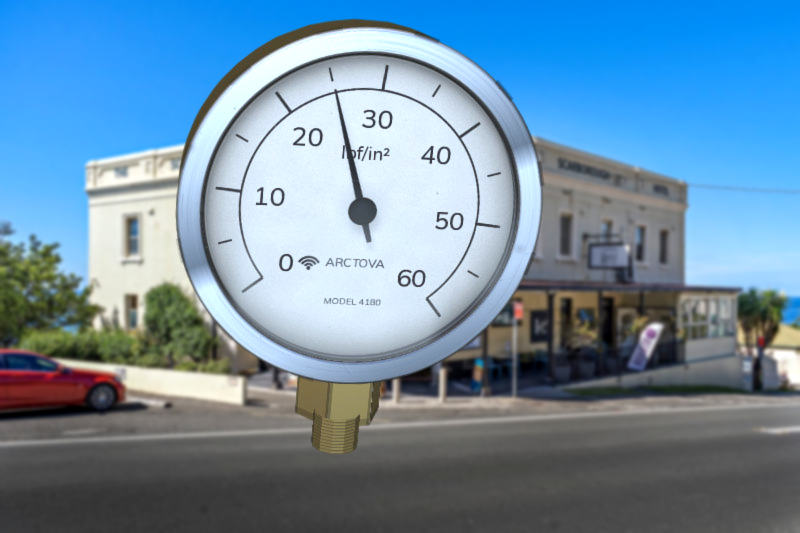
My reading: psi 25
